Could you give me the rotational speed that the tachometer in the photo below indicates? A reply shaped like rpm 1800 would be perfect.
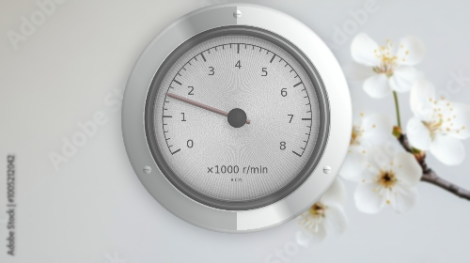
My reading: rpm 1600
